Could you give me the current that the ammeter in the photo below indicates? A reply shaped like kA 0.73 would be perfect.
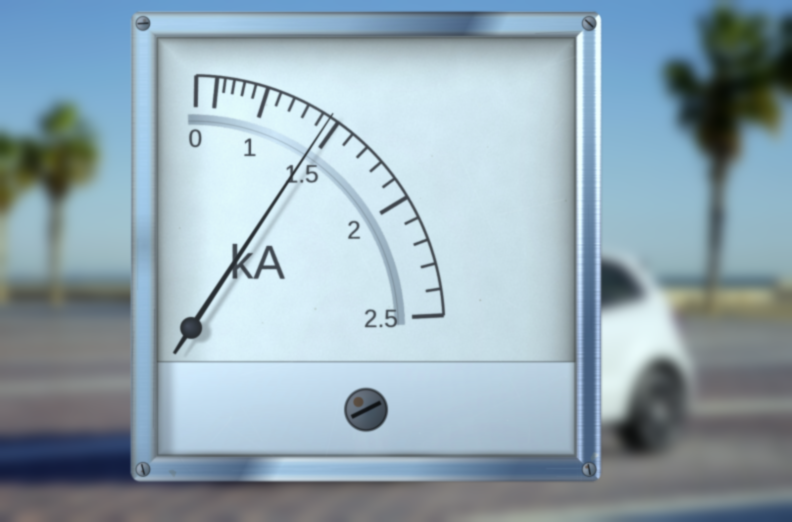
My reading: kA 1.45
